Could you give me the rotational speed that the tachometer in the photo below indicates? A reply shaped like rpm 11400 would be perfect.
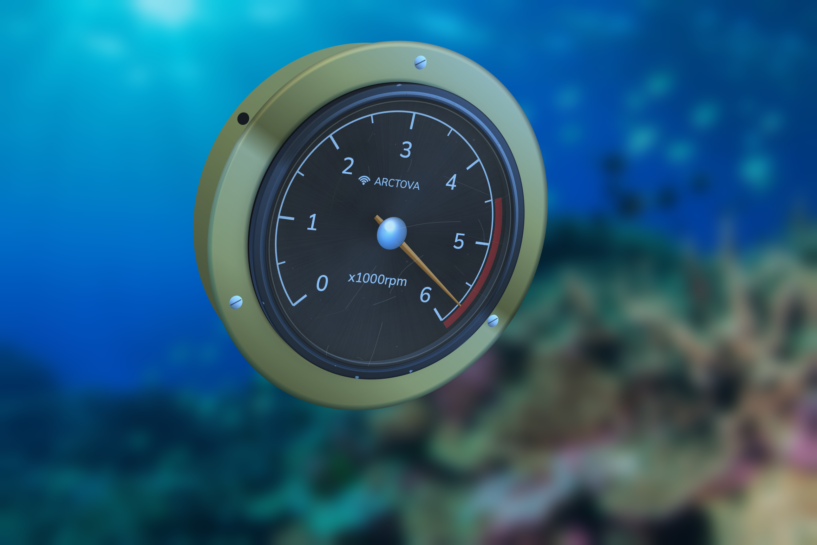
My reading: rpm 5750
